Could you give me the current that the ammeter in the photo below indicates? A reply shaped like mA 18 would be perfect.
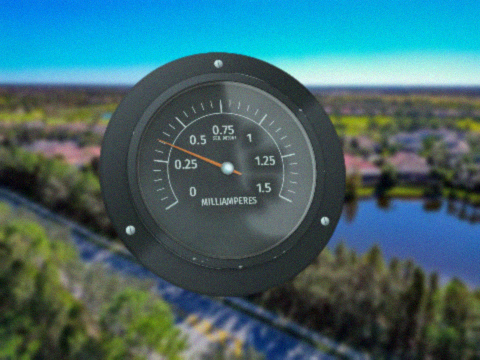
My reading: mA 0.35
